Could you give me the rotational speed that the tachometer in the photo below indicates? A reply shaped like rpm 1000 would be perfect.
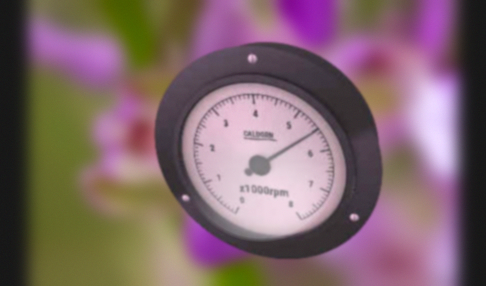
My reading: rpm 5500
